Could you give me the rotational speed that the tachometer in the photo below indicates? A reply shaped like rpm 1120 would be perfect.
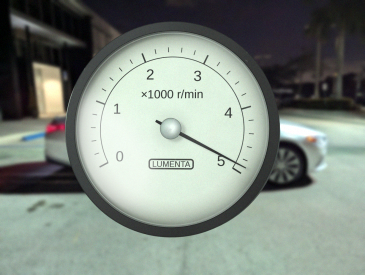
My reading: rpm 4900
